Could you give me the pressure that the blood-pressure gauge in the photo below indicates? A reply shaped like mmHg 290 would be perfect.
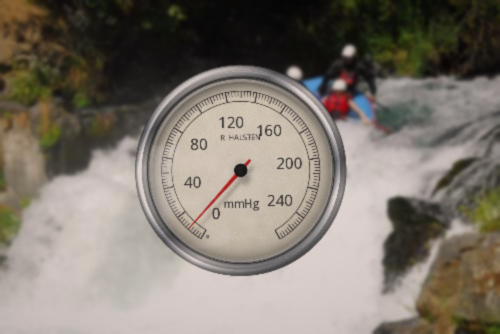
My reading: mmHg 10
